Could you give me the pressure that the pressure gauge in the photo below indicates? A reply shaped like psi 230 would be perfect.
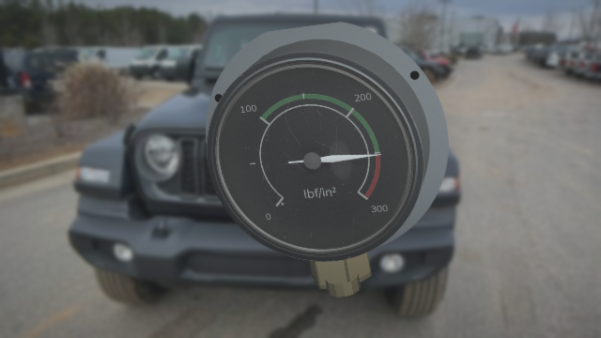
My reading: psi 250
